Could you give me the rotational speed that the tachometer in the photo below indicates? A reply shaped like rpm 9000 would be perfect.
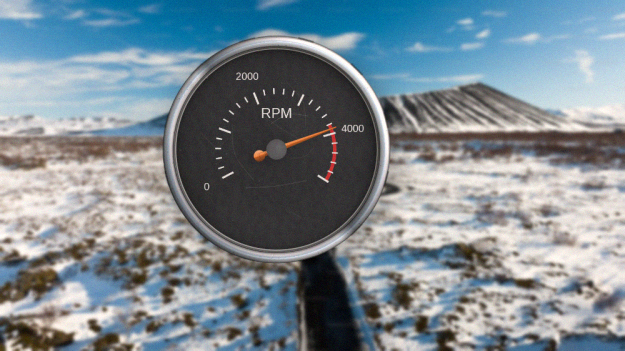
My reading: rpm 3900
